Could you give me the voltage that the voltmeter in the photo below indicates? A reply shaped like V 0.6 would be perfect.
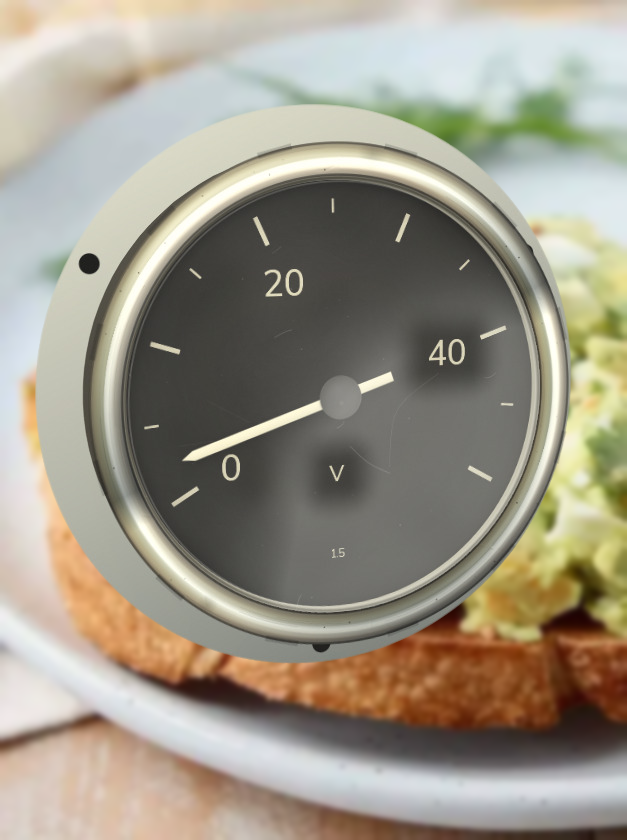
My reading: V 2.5
